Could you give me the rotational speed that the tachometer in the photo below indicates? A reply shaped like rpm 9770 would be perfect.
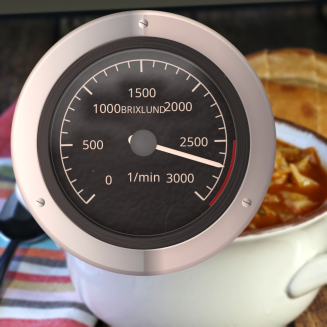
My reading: rpm 2700
